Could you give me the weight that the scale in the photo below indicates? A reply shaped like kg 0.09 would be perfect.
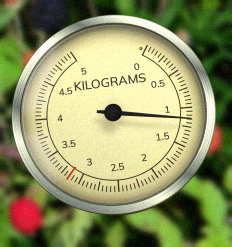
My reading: kg 1.15
